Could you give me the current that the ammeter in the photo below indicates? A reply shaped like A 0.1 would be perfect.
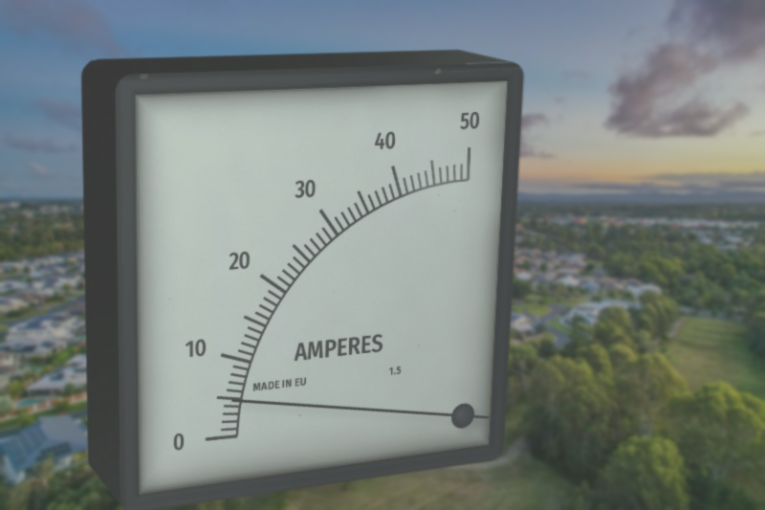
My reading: A 5
